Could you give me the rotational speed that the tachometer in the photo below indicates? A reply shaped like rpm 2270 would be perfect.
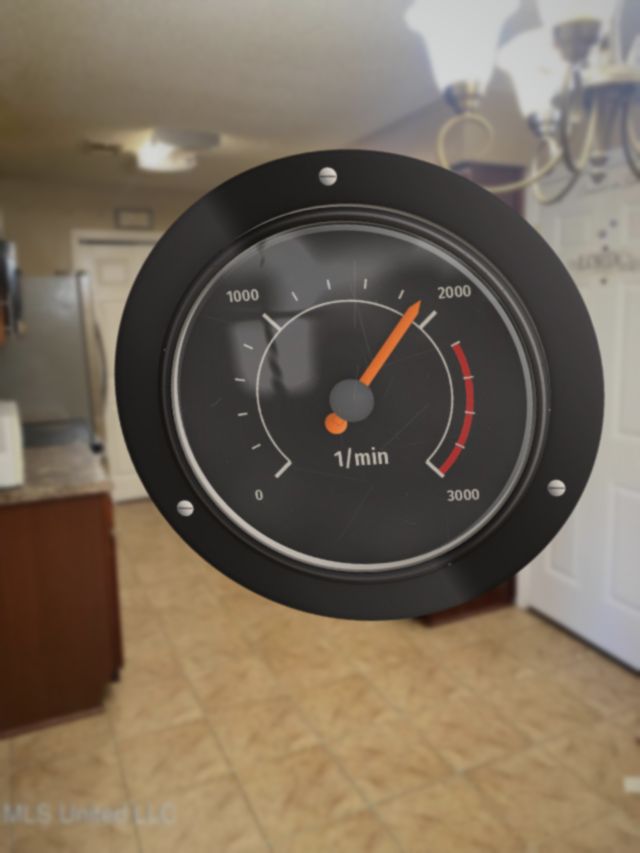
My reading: rpm 1900
